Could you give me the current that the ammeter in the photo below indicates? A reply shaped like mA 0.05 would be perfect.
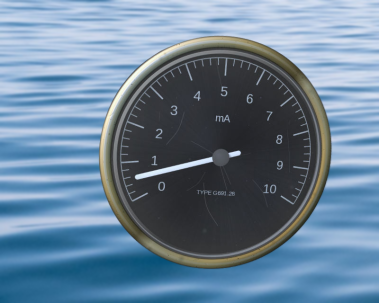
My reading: mA 0.6
